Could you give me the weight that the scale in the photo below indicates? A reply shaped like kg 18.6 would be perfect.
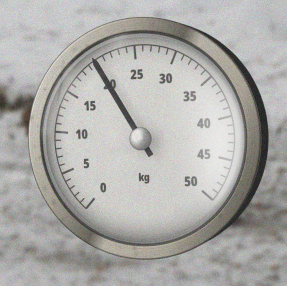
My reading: kg 20
